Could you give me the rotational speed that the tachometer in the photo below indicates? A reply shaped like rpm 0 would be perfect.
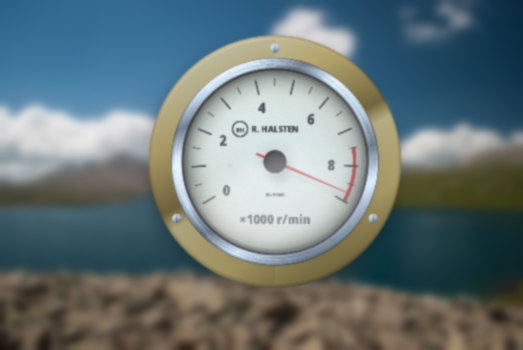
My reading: rpm 8750
